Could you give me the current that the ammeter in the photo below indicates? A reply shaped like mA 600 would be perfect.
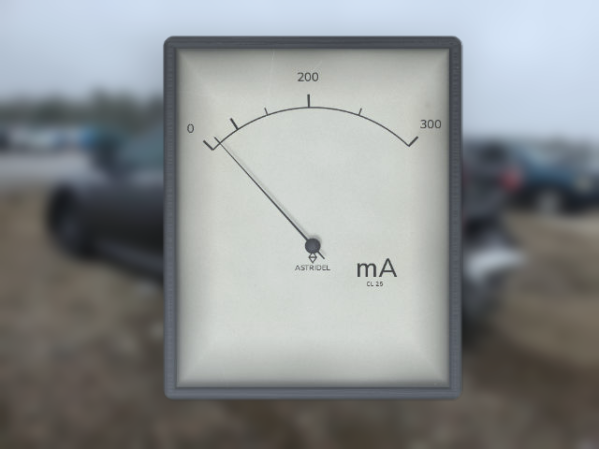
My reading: mA 50
